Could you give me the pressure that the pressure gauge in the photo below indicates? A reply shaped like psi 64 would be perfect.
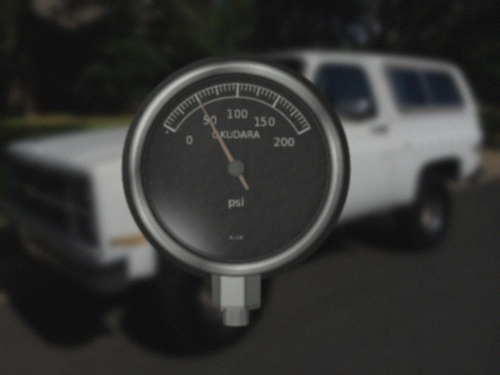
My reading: psi 50
